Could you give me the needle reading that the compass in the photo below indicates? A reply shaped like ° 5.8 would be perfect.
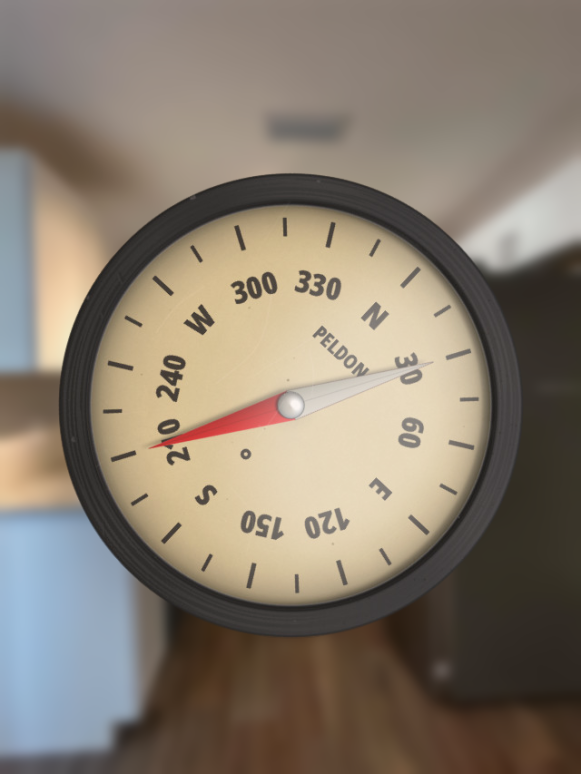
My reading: ° 210
